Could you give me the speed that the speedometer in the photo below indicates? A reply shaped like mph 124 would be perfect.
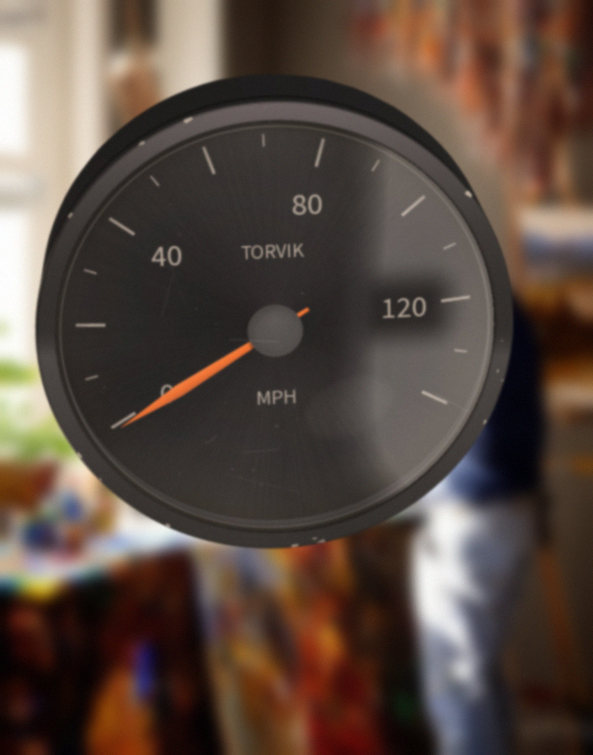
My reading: mph 0
